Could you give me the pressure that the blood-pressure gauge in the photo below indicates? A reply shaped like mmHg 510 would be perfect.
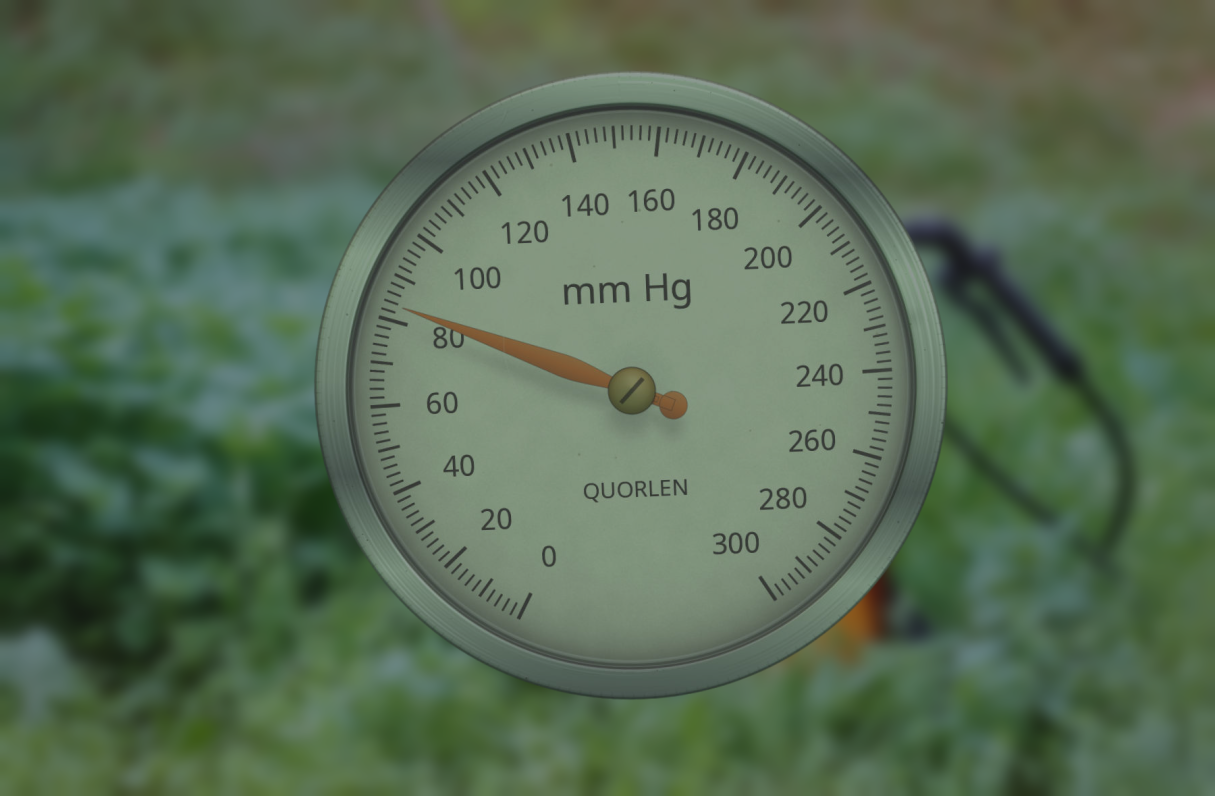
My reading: mmHg 84
